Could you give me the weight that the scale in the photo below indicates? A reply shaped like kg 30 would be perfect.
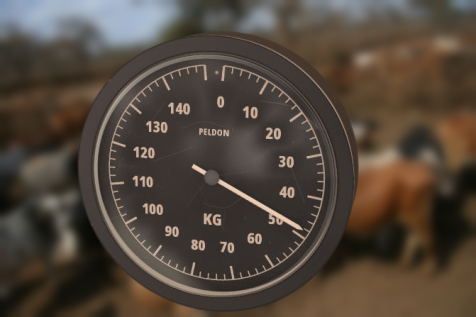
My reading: kg 48
